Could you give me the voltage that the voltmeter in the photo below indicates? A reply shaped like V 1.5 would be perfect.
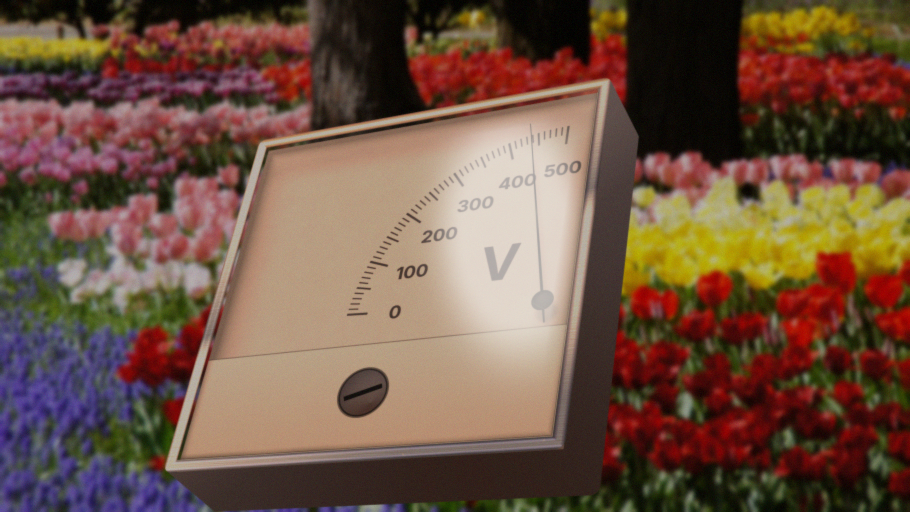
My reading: V 440
